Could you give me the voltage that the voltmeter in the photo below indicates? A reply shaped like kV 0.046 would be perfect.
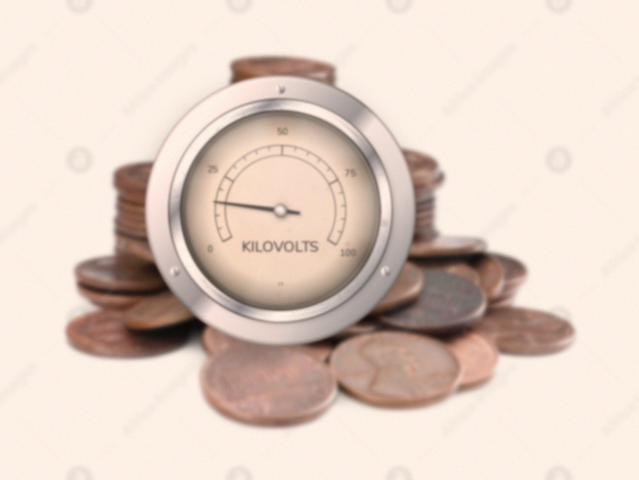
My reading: kV 15
